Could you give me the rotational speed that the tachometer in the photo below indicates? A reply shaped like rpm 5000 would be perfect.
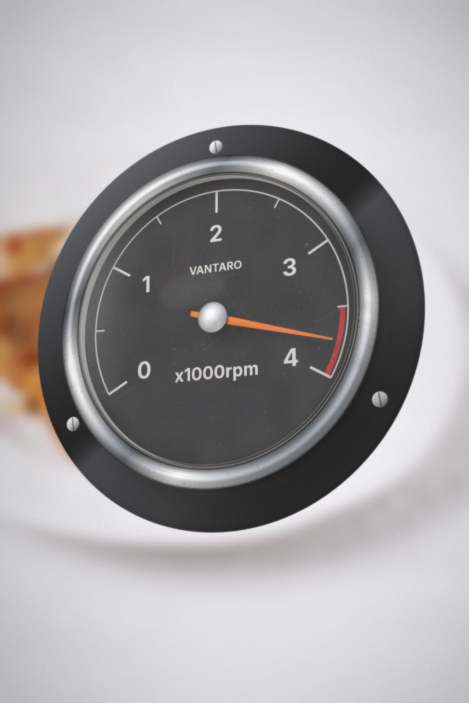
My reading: rpm 3750
